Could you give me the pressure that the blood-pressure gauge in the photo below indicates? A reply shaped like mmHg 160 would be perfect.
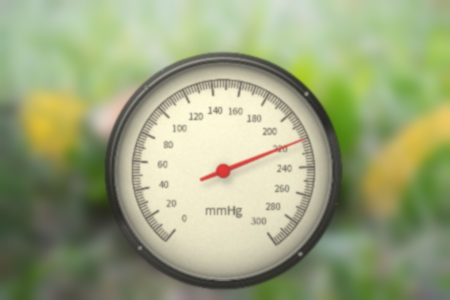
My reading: mmHg 220
